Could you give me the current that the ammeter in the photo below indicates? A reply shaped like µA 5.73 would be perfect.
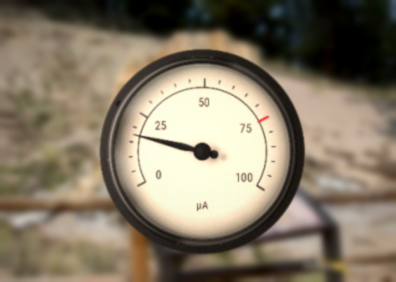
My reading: µA 17.5
